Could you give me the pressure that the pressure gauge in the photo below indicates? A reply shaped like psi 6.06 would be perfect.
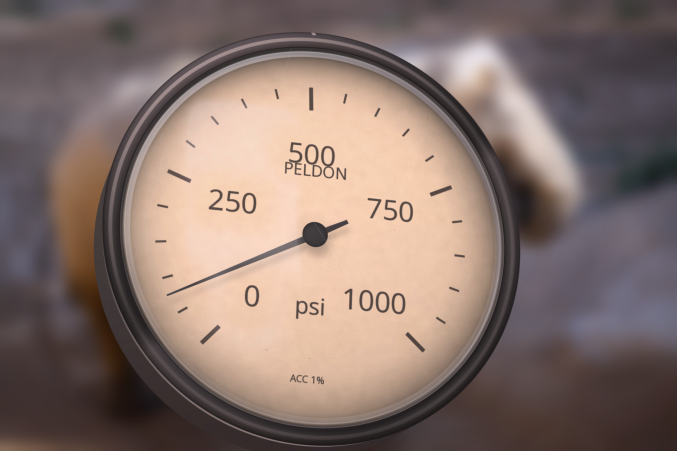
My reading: psi 75
